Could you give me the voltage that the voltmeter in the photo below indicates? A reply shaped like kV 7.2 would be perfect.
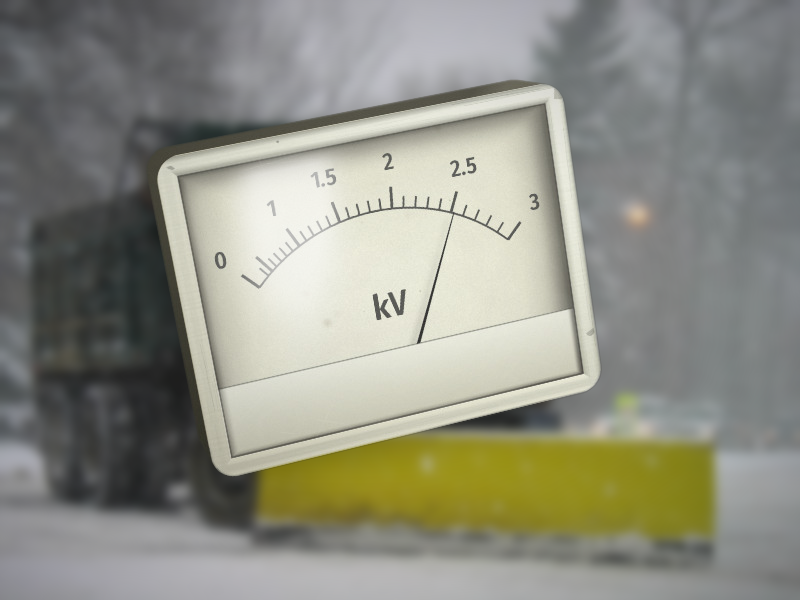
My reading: kV 2.5
